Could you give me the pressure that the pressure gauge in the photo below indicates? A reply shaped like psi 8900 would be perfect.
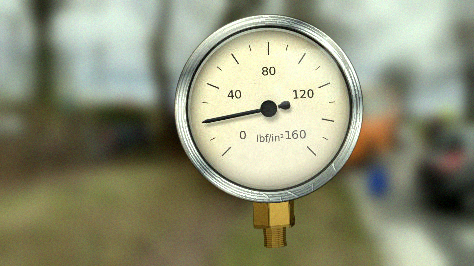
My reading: psi 20
